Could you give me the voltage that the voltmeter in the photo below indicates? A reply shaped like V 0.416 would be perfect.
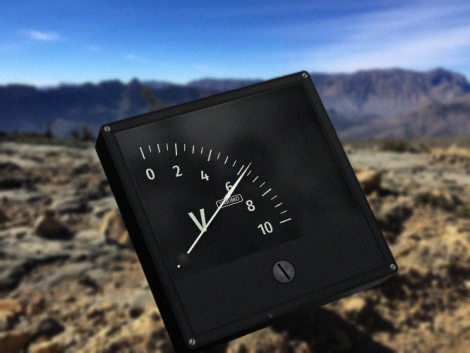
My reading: V 6.25
